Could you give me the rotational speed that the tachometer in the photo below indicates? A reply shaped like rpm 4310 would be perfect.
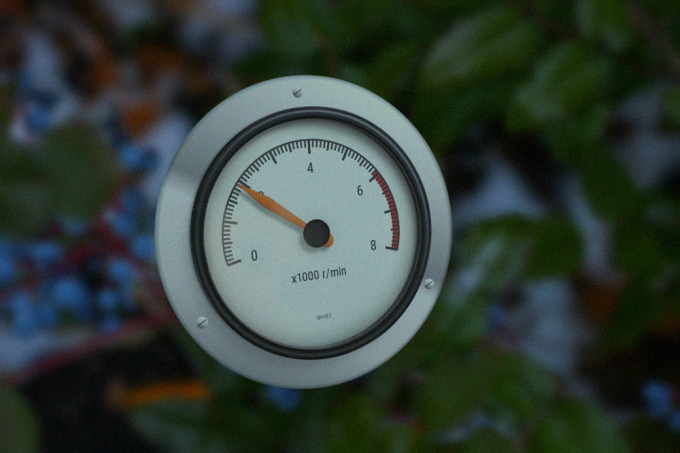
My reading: rpm 1900
